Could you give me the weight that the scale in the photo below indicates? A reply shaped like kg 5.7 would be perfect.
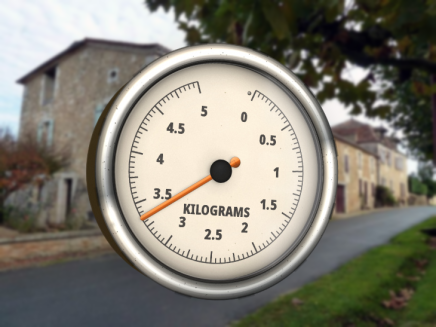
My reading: kg 3.35
